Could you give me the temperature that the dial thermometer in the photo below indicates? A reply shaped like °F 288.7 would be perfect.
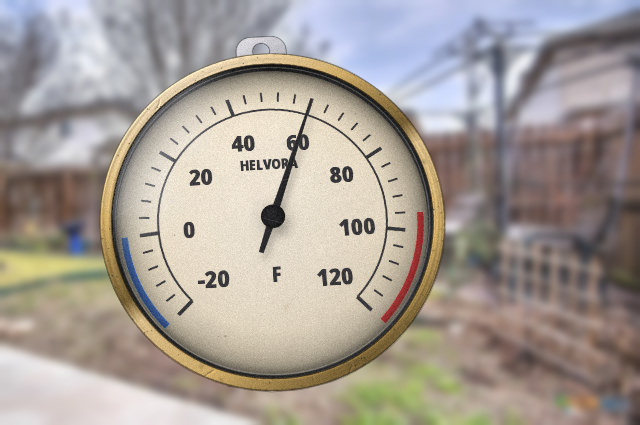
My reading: °F 60
